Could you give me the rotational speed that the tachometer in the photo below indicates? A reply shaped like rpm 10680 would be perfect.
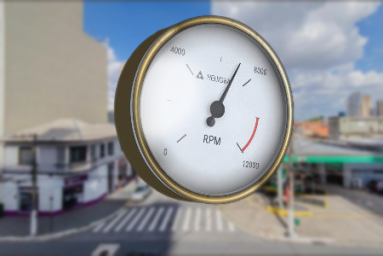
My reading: rpm 7000
